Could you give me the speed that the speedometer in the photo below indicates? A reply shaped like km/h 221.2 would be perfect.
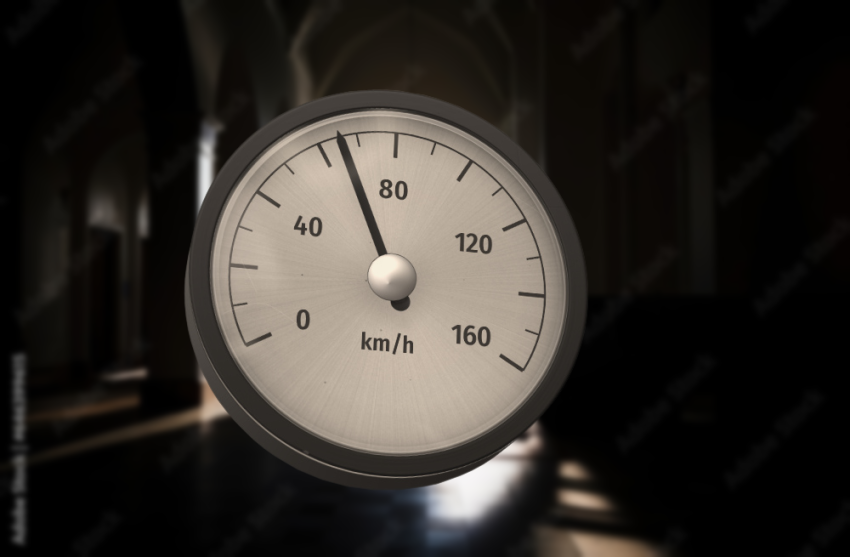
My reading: km/h 65
